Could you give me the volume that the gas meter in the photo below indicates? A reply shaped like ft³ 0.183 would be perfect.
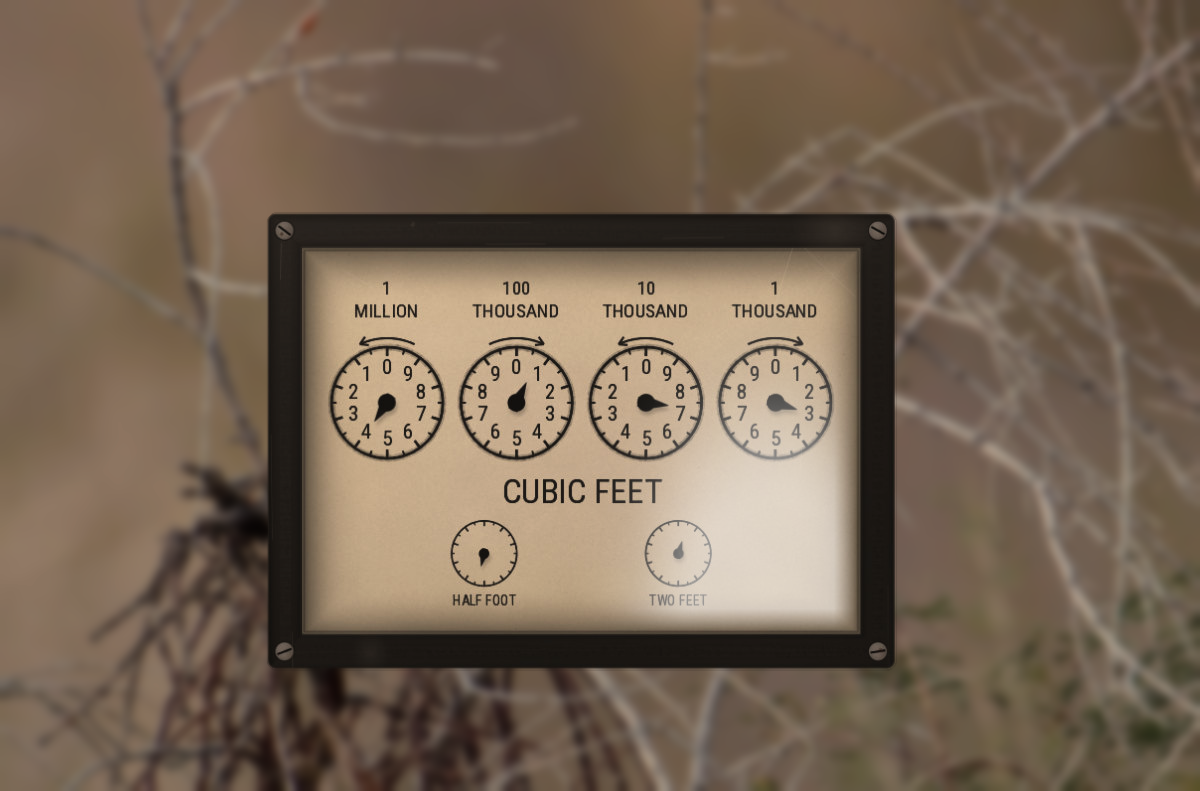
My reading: ft³ 407300
